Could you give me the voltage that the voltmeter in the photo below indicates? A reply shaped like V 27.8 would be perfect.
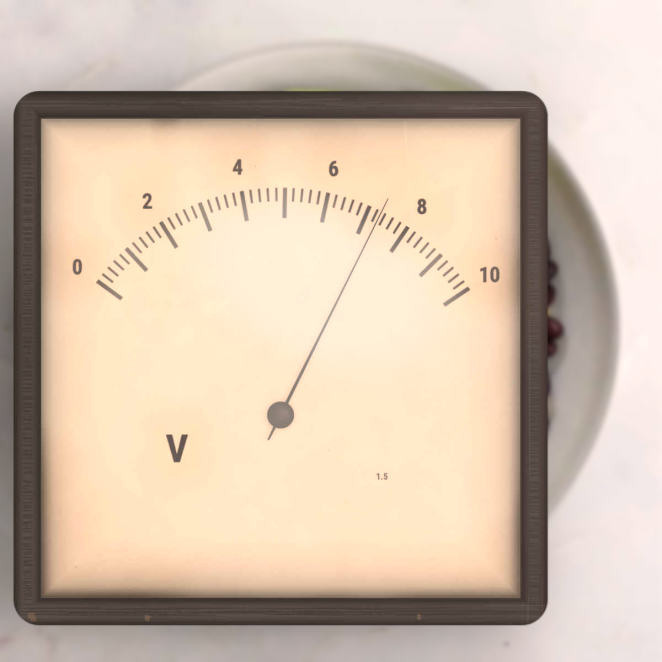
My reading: V 7.3
